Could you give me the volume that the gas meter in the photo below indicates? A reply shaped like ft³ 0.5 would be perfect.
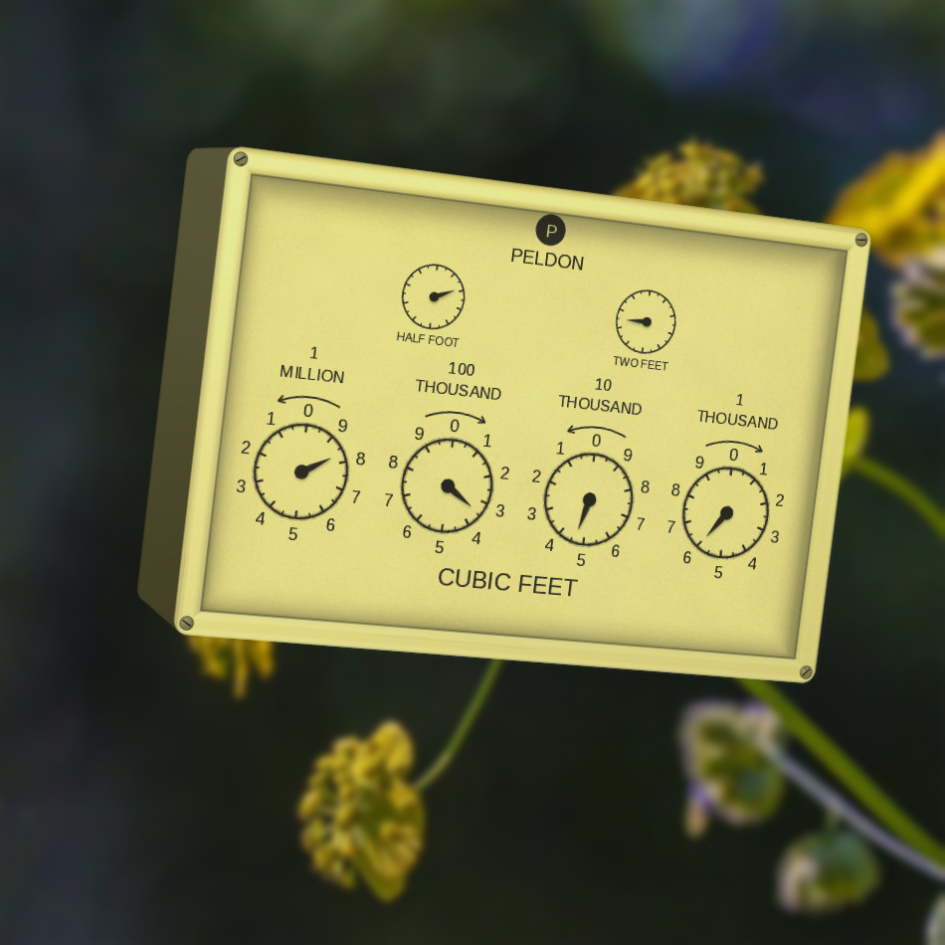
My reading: ft³ 834600
